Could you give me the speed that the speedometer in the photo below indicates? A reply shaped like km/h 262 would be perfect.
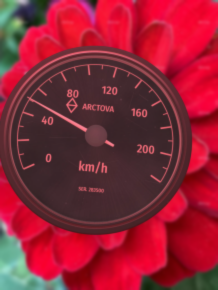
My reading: km/h 50
